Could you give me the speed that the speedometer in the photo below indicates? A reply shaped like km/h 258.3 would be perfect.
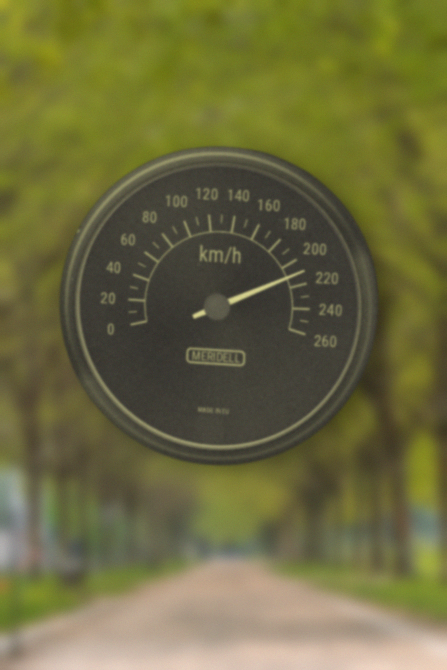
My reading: km/h 210
